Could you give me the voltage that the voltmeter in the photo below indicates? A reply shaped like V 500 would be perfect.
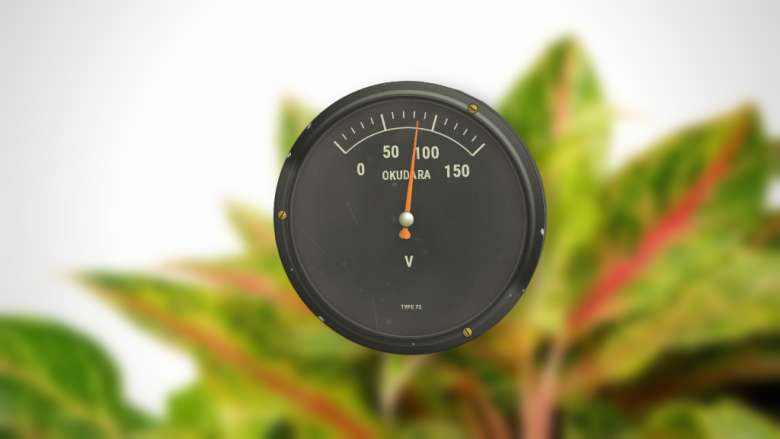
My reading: V 85
